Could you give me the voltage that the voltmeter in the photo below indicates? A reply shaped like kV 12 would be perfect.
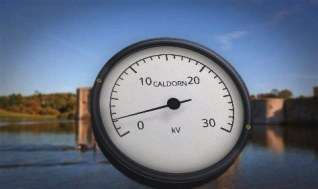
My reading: kV 2
